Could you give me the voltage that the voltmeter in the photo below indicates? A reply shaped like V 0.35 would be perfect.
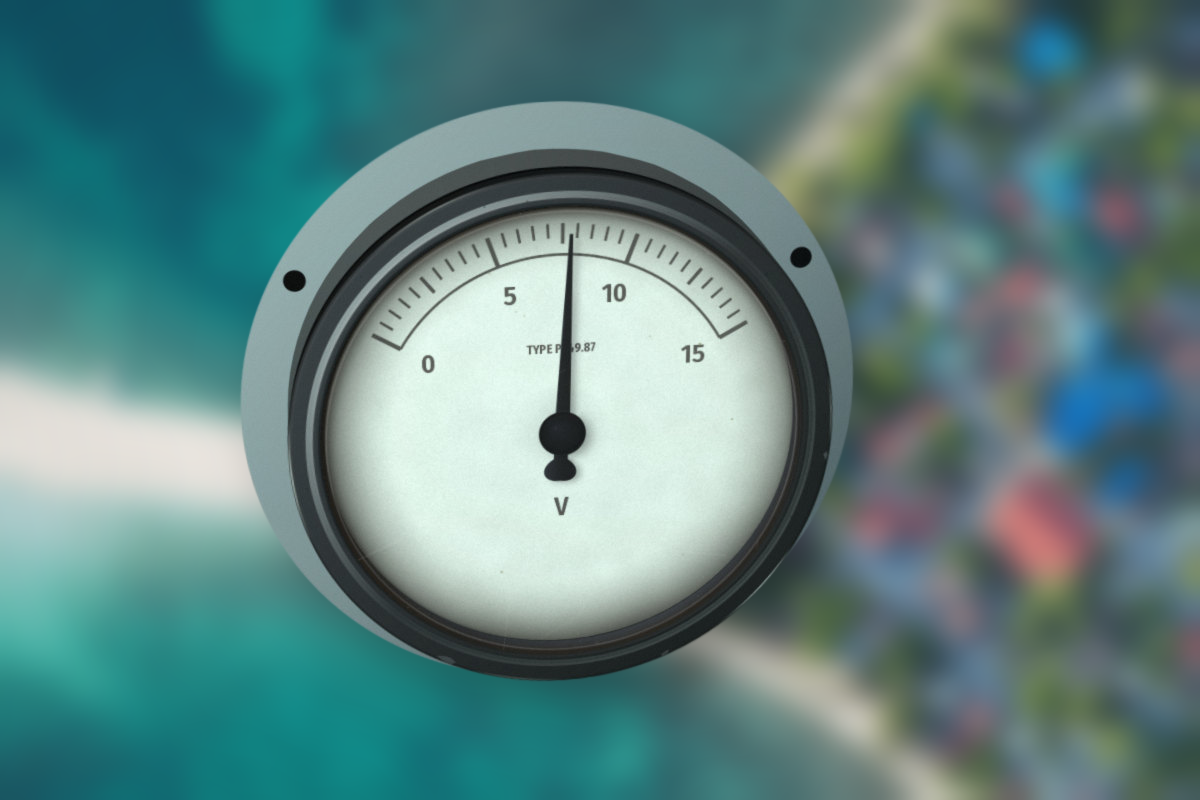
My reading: V 7.75
